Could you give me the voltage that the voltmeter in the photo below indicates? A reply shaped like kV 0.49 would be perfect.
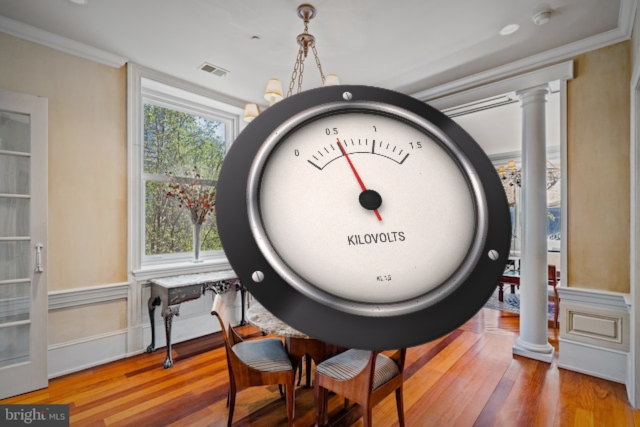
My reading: kV 0.5
